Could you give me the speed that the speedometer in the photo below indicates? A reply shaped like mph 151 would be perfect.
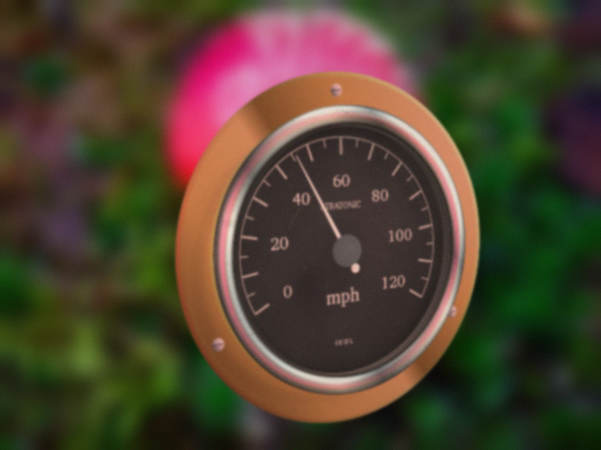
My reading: mph 45
